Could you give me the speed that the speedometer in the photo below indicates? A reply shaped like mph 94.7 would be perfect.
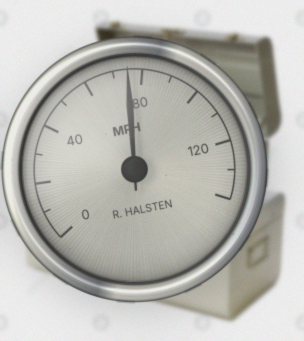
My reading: mph 75
